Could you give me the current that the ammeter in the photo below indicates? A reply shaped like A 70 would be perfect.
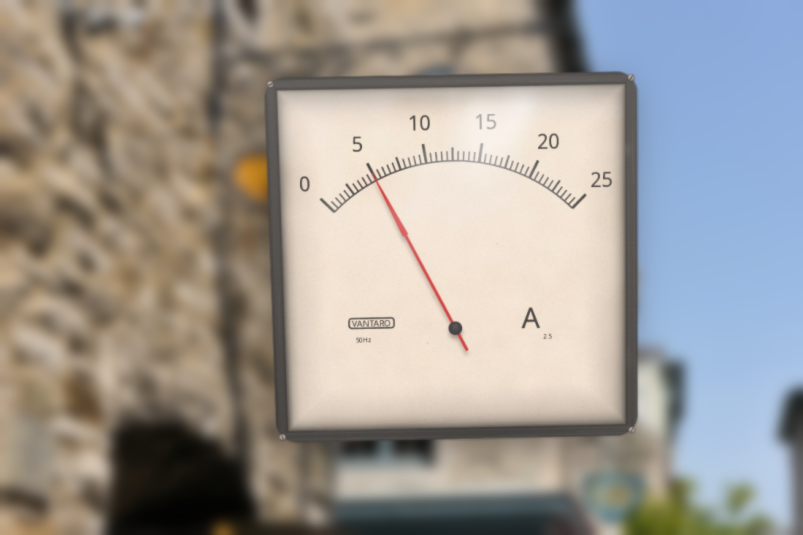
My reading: A 5
